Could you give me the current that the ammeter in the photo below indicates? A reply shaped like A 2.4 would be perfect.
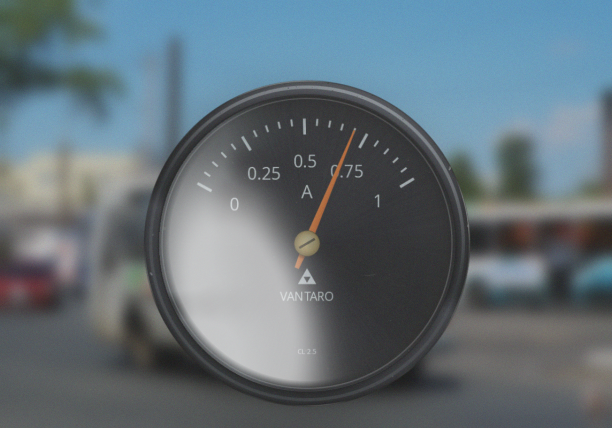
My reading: A 0.7
